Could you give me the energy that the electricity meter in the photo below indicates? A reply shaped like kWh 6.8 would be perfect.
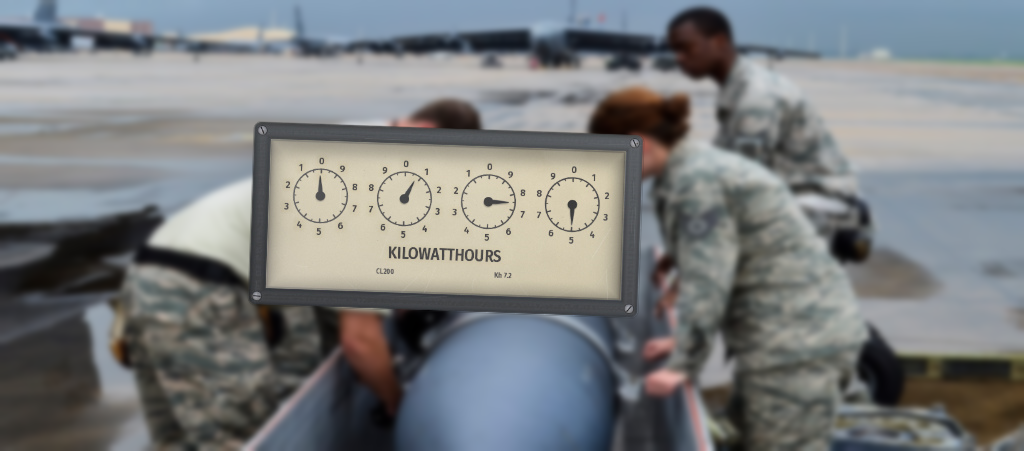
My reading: kWh 75
